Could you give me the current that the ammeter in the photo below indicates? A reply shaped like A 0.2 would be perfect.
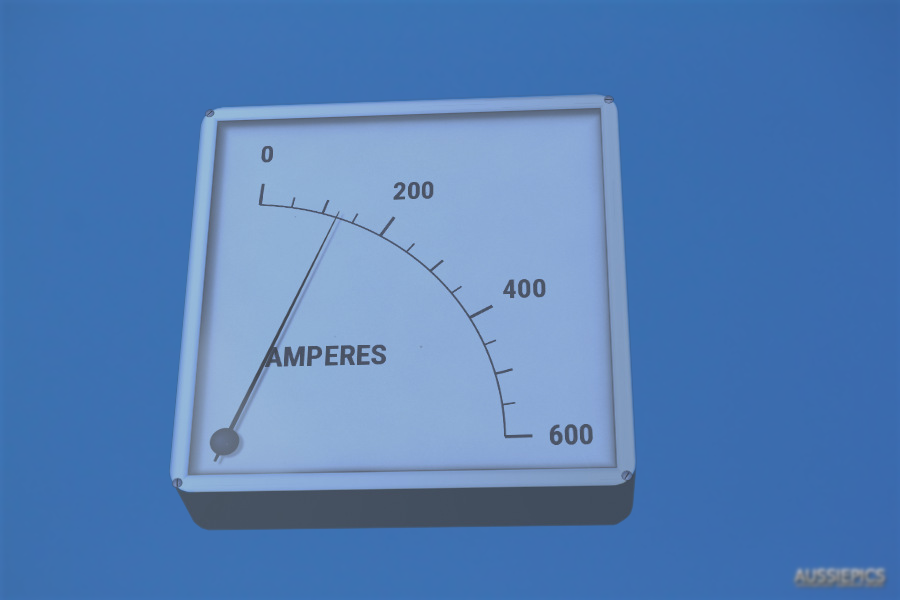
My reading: A 125
